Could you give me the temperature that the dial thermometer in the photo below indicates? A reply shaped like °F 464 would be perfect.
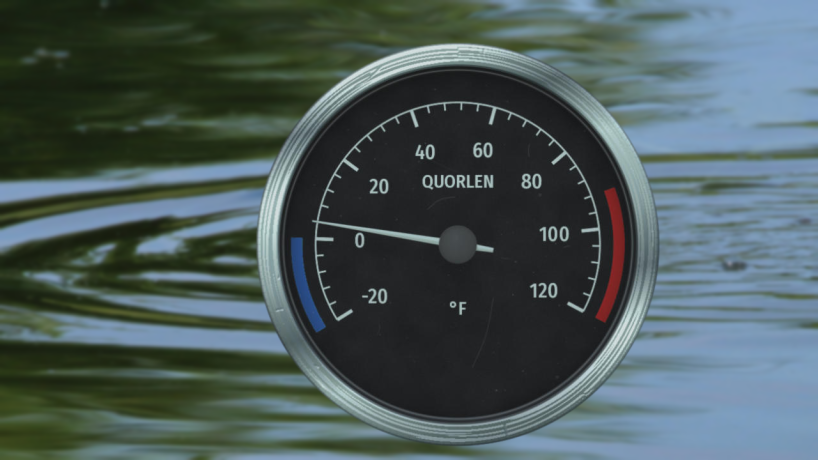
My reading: °F 4
